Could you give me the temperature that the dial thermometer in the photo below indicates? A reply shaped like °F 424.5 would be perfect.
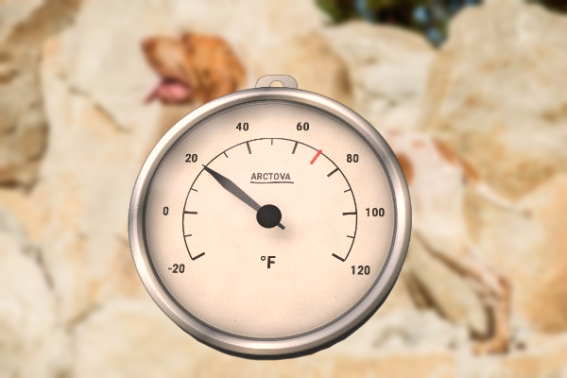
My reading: °F 20
